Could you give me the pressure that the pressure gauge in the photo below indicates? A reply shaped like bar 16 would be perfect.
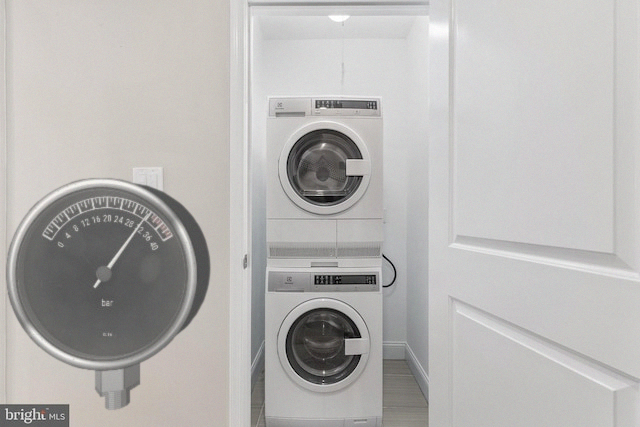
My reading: bar 32
